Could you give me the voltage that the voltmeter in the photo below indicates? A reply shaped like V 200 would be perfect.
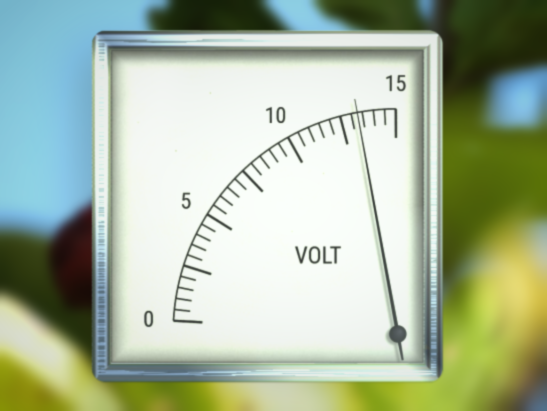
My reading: V 13.25
